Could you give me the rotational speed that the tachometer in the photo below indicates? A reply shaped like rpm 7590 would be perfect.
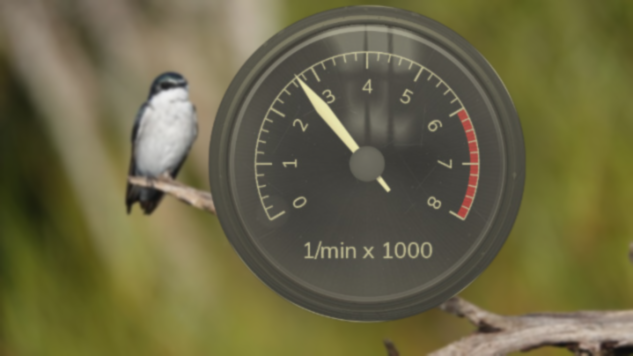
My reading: rpm 2700
